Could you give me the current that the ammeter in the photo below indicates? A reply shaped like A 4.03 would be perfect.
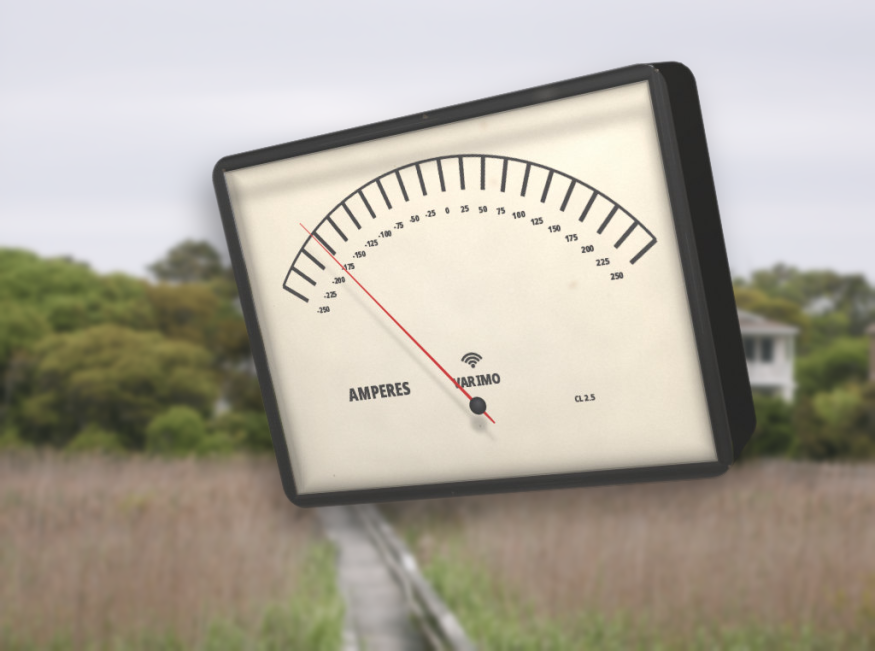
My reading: A -175
